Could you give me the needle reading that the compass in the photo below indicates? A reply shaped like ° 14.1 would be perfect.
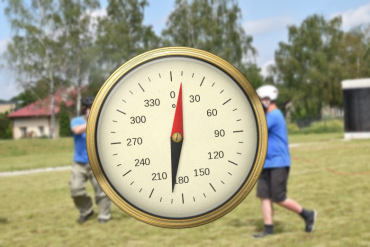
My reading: ° 10
